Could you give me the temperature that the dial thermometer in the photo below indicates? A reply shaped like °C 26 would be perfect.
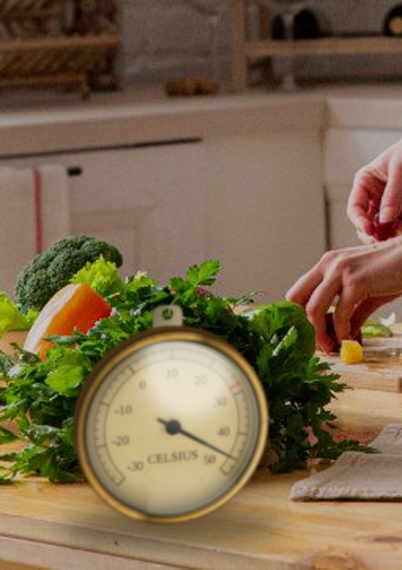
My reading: °C 46
